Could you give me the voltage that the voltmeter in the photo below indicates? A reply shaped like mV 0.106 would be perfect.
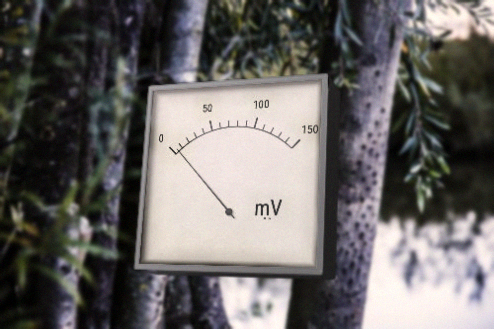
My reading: mV 5
